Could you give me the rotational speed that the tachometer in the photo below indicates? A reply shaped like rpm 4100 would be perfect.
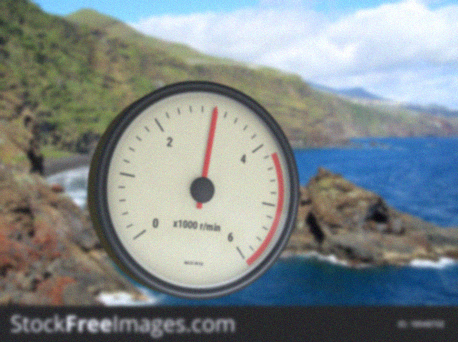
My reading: rpm 3000
